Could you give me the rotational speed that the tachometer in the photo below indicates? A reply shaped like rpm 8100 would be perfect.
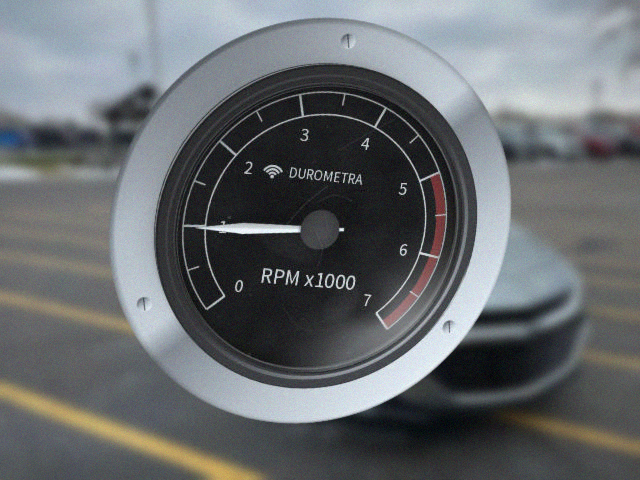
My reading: rpm 1000
